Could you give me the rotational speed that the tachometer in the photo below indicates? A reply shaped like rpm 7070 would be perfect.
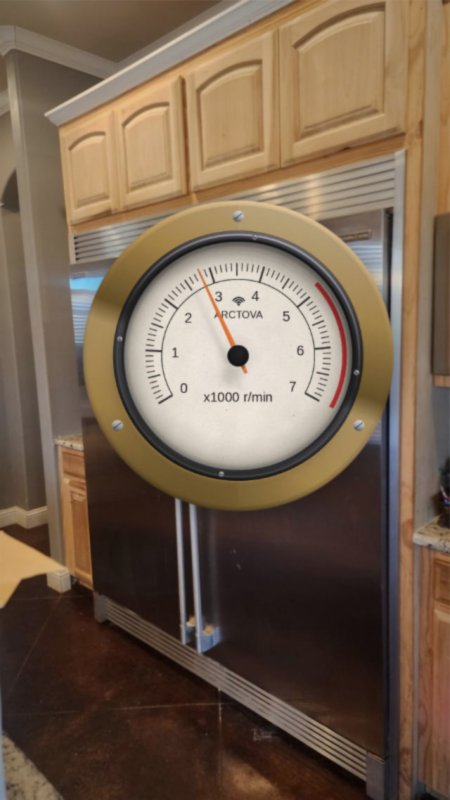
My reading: rpm 2800
